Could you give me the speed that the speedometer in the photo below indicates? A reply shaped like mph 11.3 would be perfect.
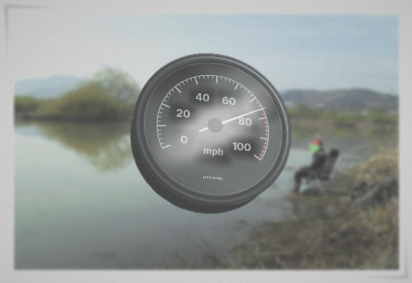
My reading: mph 76
